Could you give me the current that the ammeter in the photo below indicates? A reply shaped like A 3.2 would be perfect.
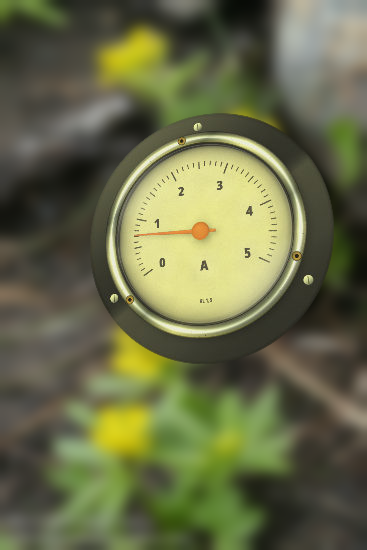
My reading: A 0.7
